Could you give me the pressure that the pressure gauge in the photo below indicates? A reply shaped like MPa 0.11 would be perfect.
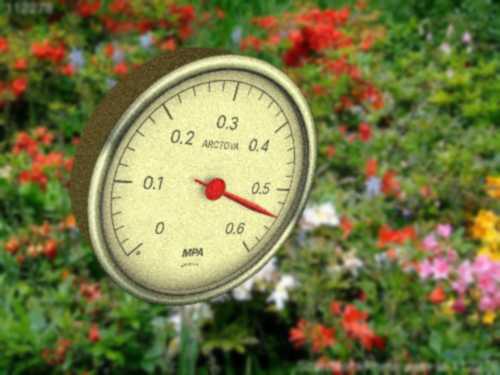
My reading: MPa 0.54
